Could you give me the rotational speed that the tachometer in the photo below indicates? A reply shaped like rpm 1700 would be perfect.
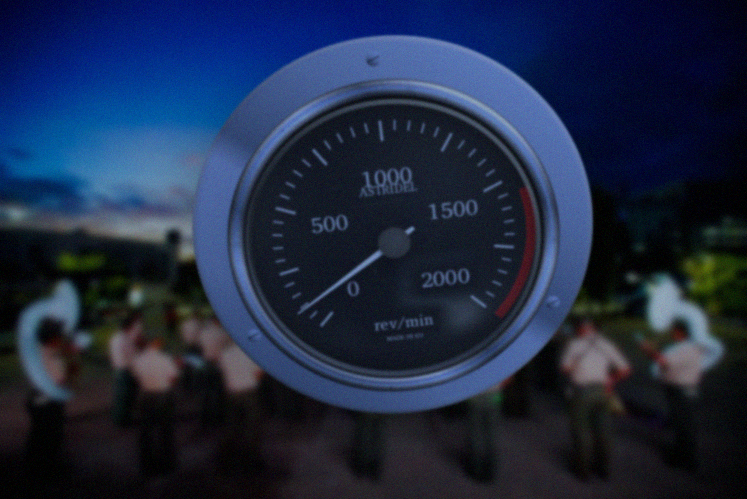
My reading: rpm 100
